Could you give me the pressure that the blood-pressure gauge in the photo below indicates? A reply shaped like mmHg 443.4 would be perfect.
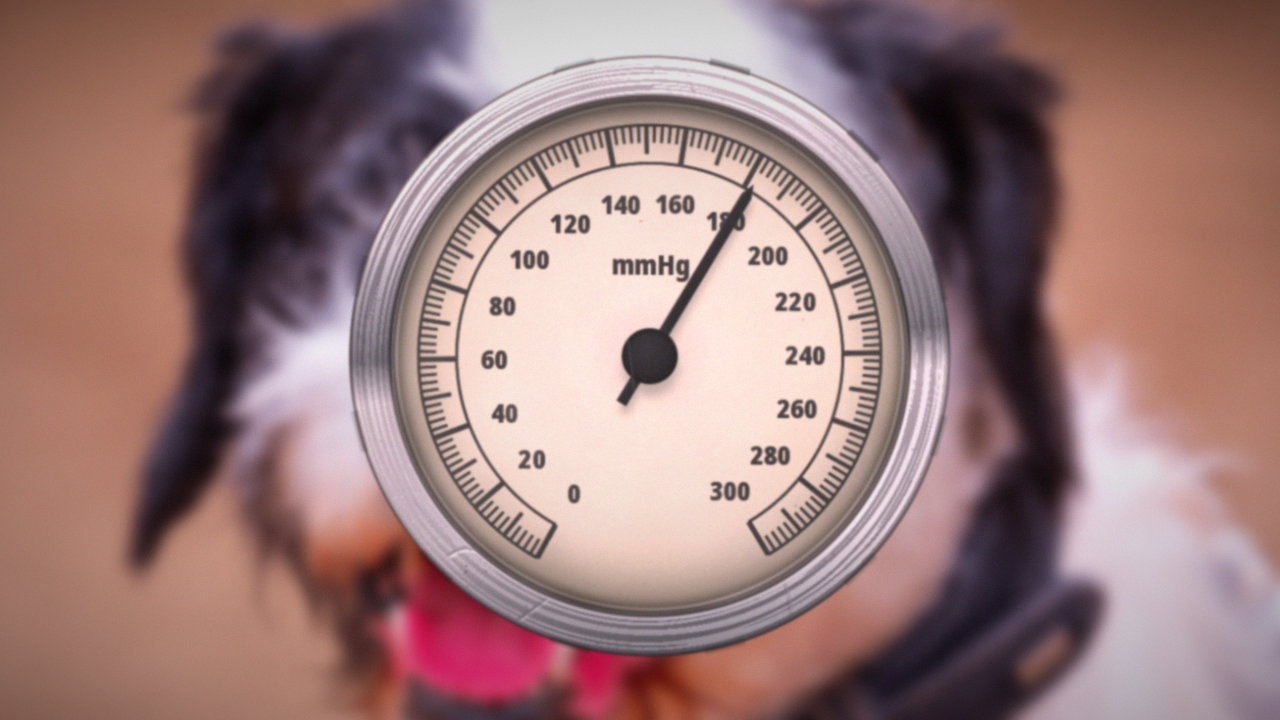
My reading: mmHg 182
